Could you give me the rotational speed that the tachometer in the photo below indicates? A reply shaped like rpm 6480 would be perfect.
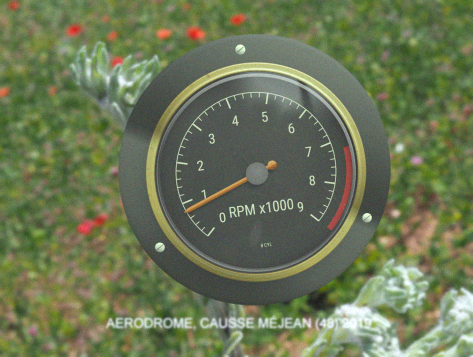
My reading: rpm 800
